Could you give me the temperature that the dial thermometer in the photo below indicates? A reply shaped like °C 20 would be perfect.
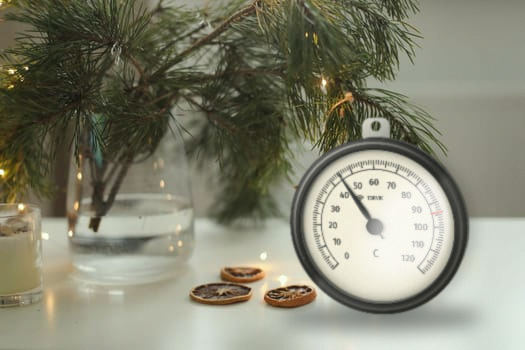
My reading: °C 45
